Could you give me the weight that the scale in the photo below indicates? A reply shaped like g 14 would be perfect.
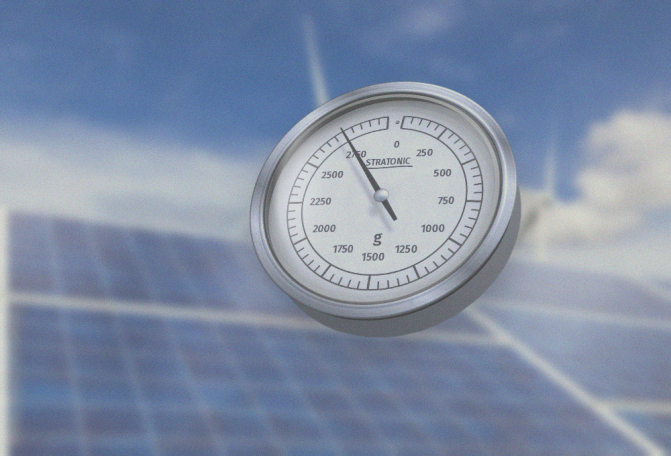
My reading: g 2750
